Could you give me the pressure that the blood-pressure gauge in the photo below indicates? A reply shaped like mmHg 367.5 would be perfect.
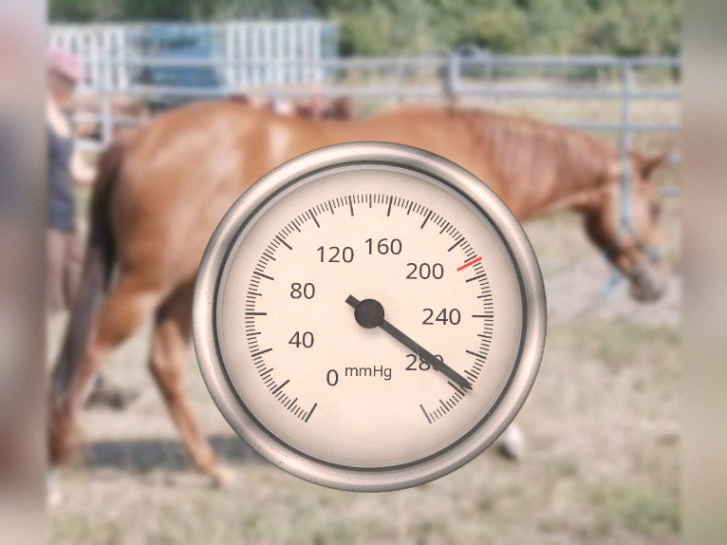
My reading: mmHg 276
